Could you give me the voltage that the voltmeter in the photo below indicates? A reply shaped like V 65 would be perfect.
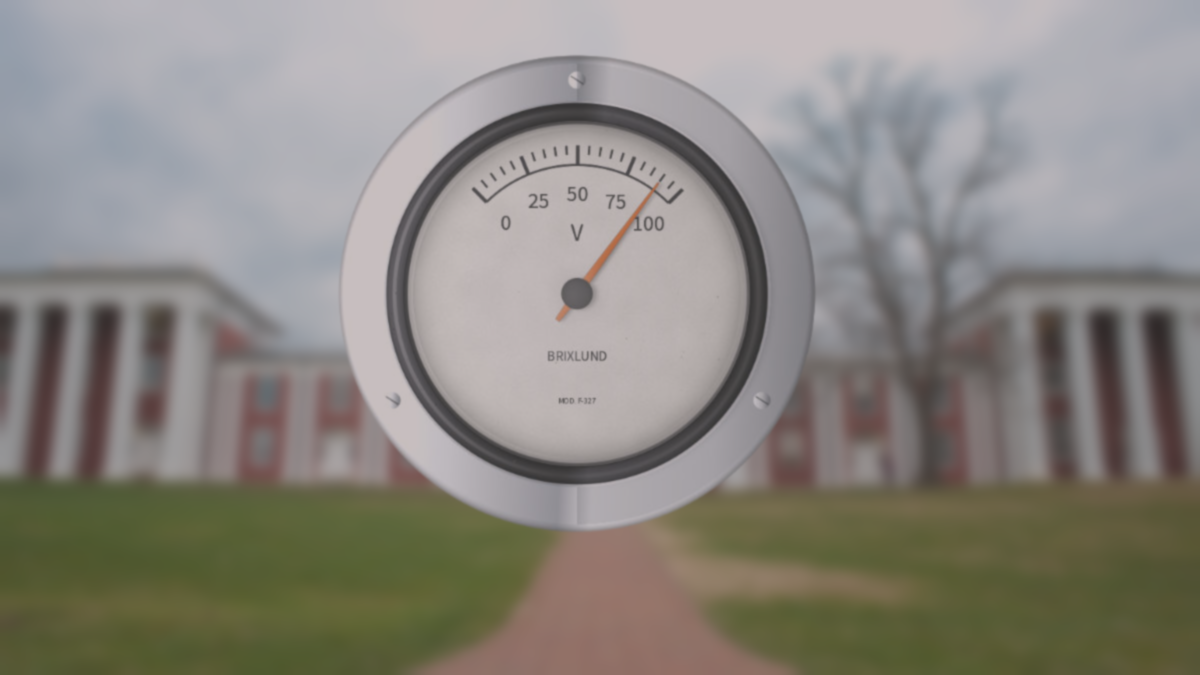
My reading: V 90
